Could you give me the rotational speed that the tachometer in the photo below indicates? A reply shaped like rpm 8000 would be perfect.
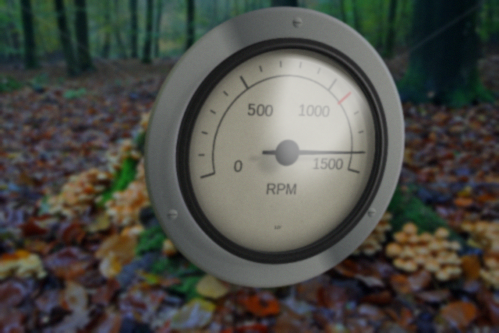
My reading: rpm 1400
